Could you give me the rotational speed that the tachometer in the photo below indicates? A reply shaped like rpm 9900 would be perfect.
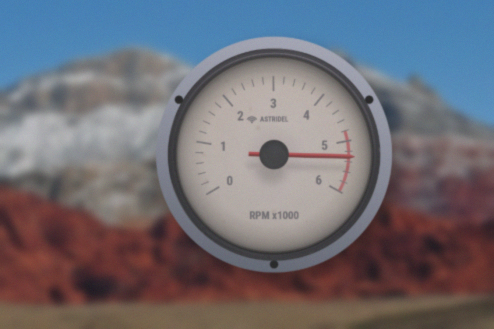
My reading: rpm 5300
